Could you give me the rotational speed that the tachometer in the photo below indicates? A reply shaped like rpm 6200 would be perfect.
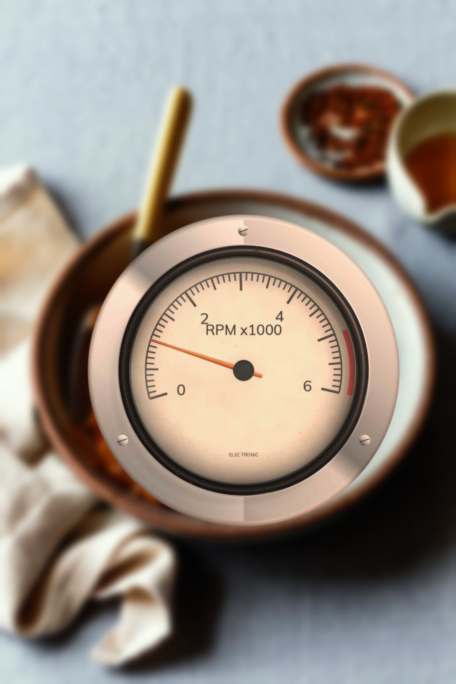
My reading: rpm 1000
